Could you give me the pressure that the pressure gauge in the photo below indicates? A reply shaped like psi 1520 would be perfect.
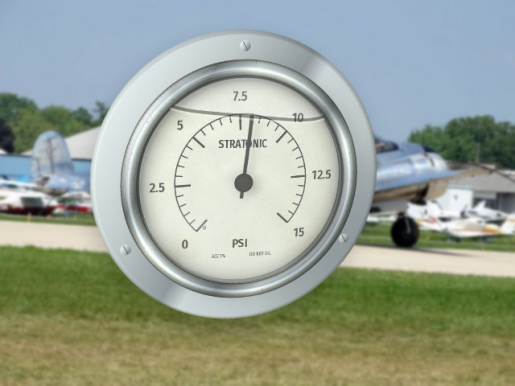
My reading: psi 8
